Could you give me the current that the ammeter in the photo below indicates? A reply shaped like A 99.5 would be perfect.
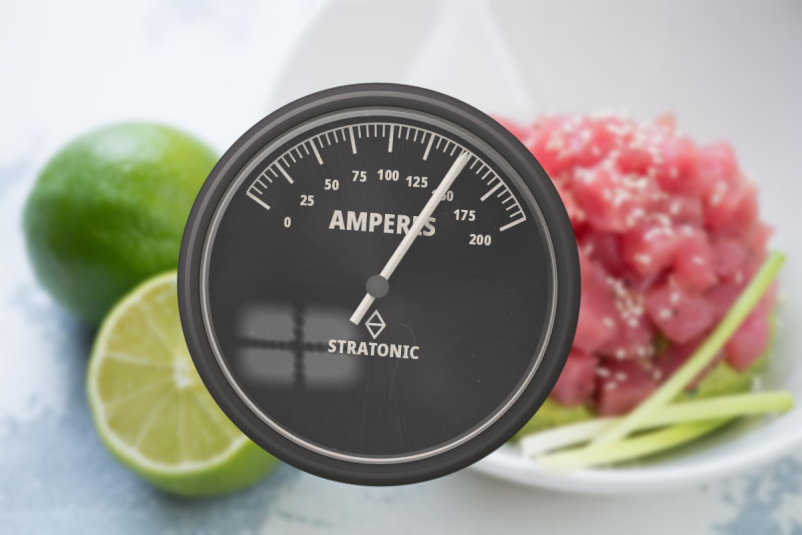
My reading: A 147.5
